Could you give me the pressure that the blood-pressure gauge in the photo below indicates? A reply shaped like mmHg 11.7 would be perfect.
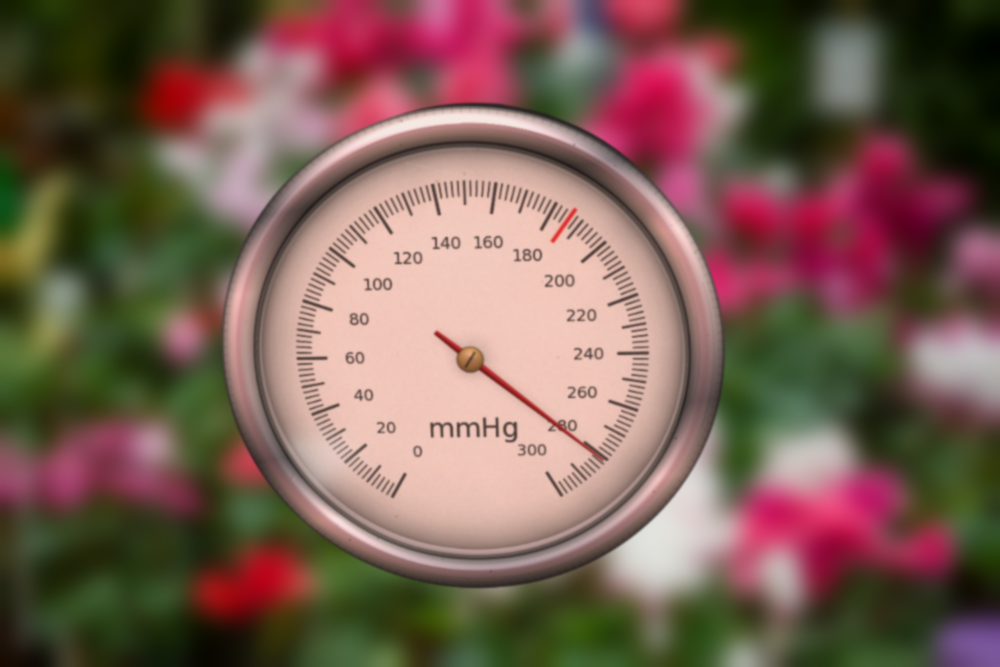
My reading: mmHg 280
